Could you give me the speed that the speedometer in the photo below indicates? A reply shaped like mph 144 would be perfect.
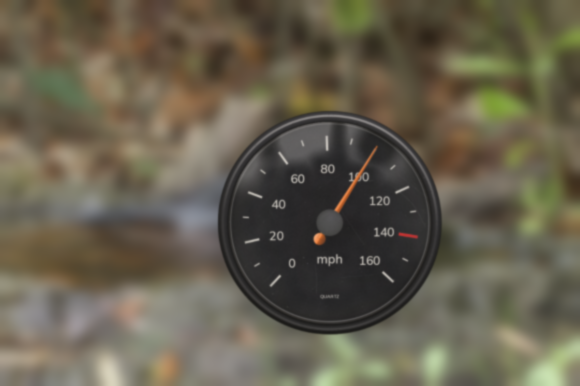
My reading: mph 100
